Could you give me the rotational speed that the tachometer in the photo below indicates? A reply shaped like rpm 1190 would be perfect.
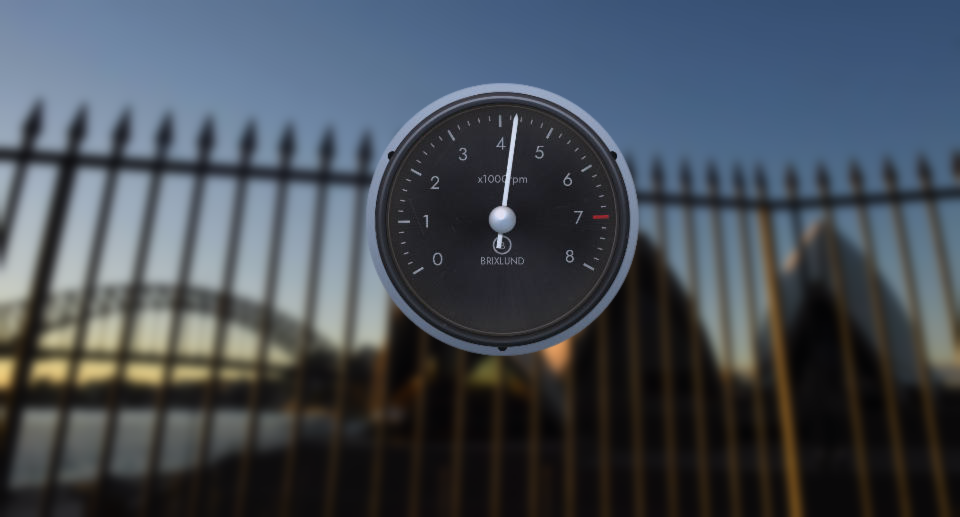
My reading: rpm 4300
